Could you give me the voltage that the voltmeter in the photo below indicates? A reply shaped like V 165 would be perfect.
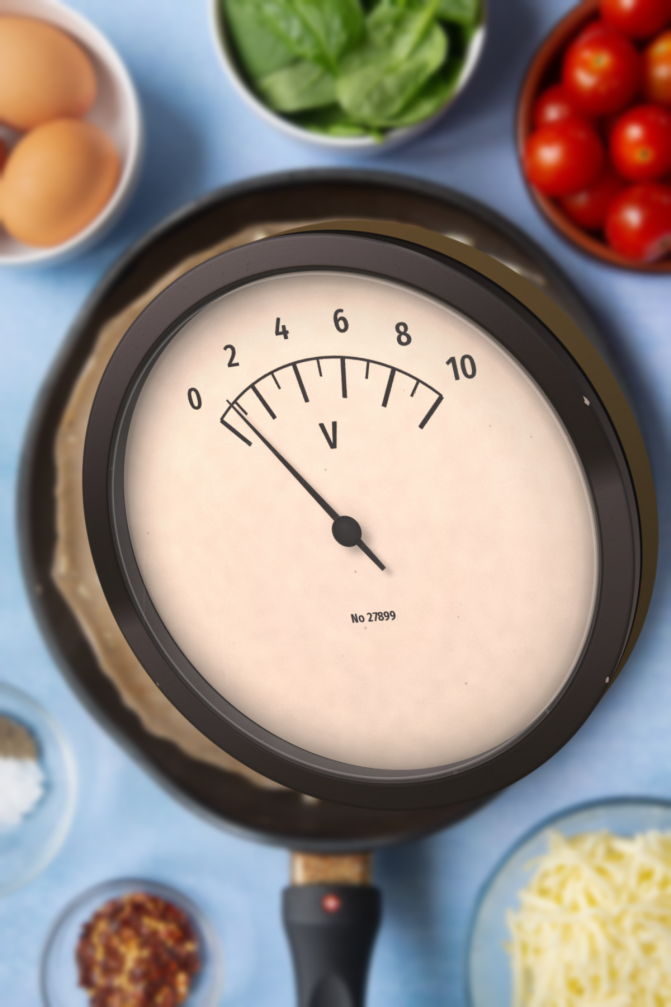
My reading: V 1
